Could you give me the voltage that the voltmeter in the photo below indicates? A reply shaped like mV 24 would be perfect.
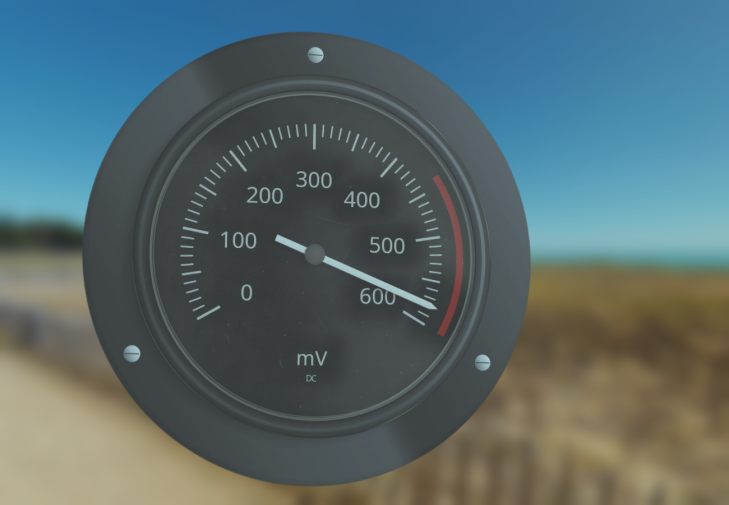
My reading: mV 580
